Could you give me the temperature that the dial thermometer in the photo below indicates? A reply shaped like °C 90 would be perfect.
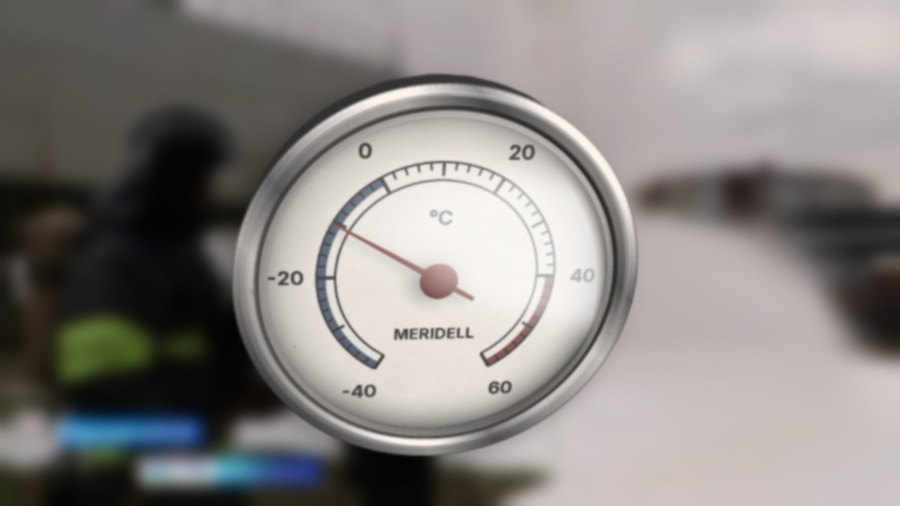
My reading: °C -10
